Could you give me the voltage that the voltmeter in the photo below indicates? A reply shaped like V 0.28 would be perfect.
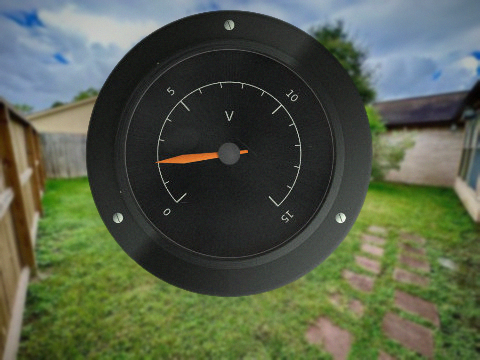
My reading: V 2
